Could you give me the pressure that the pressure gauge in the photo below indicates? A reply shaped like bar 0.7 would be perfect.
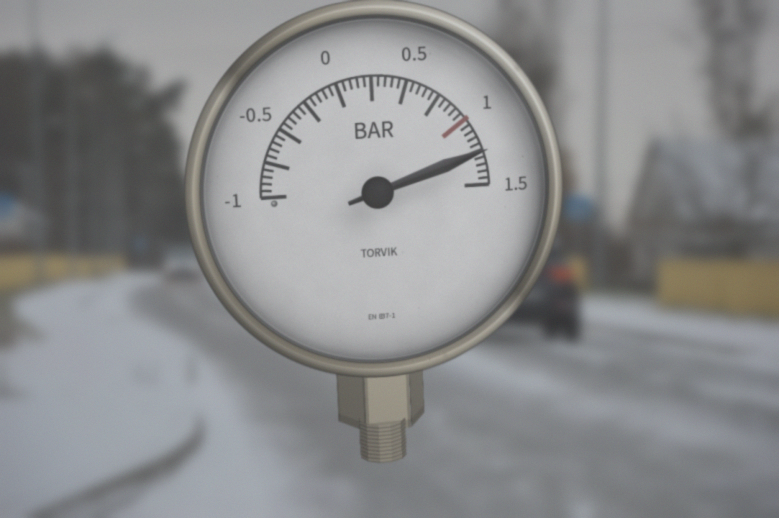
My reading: bar 1.25
